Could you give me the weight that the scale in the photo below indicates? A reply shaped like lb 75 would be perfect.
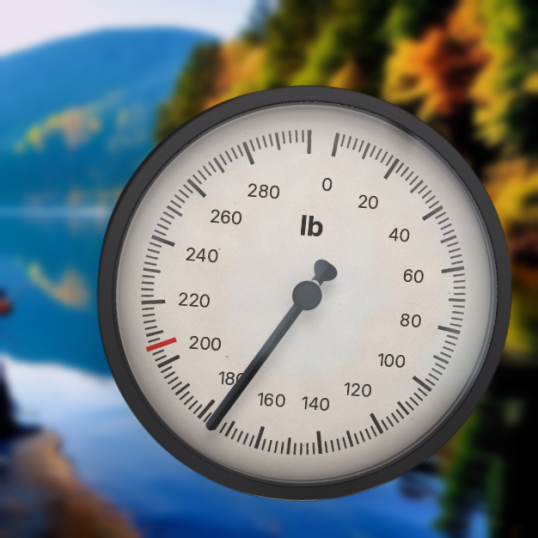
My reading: lb 176
